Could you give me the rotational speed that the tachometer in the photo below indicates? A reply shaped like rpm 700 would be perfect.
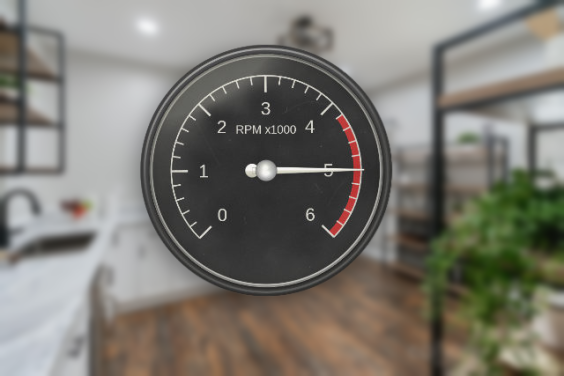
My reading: rpm 5000
